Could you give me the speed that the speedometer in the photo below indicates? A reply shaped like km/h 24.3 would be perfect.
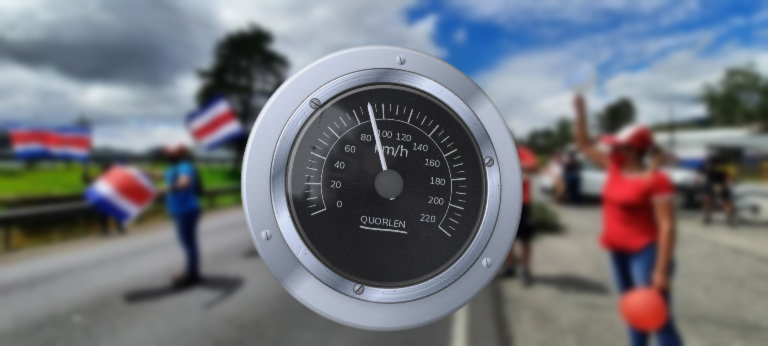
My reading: km/h 90
